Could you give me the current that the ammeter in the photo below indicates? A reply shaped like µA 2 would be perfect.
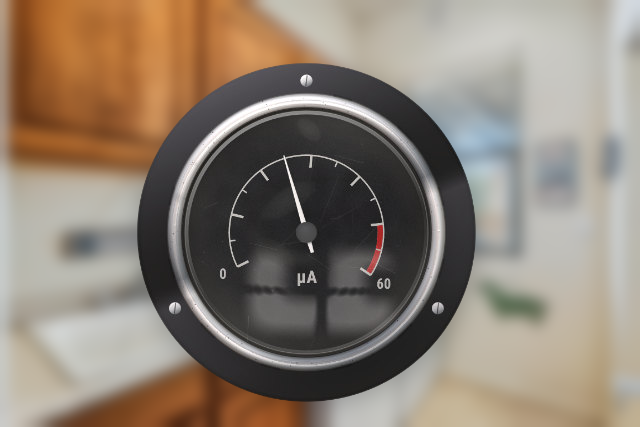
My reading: µA 25
